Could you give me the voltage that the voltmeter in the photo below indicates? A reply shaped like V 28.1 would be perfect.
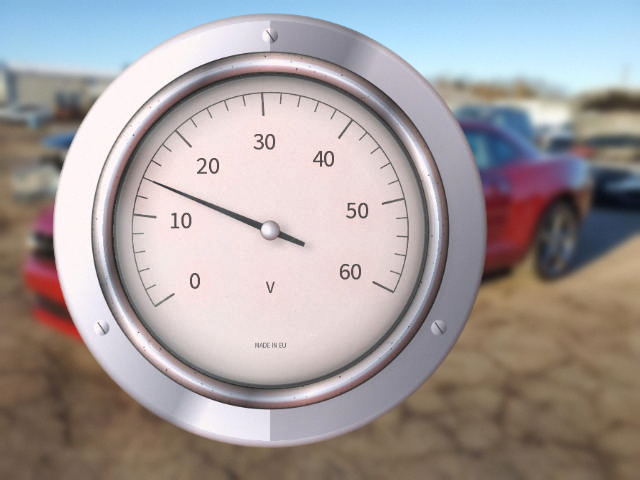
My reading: V 14
